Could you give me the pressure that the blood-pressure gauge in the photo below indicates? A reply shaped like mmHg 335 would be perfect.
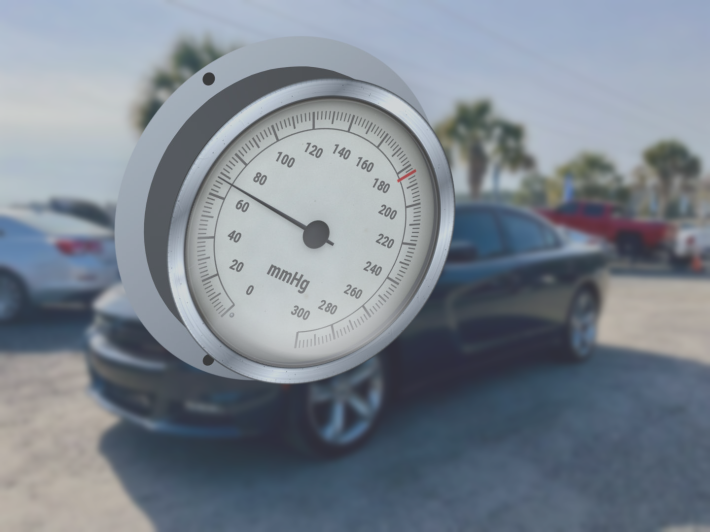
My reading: mmHg 68
